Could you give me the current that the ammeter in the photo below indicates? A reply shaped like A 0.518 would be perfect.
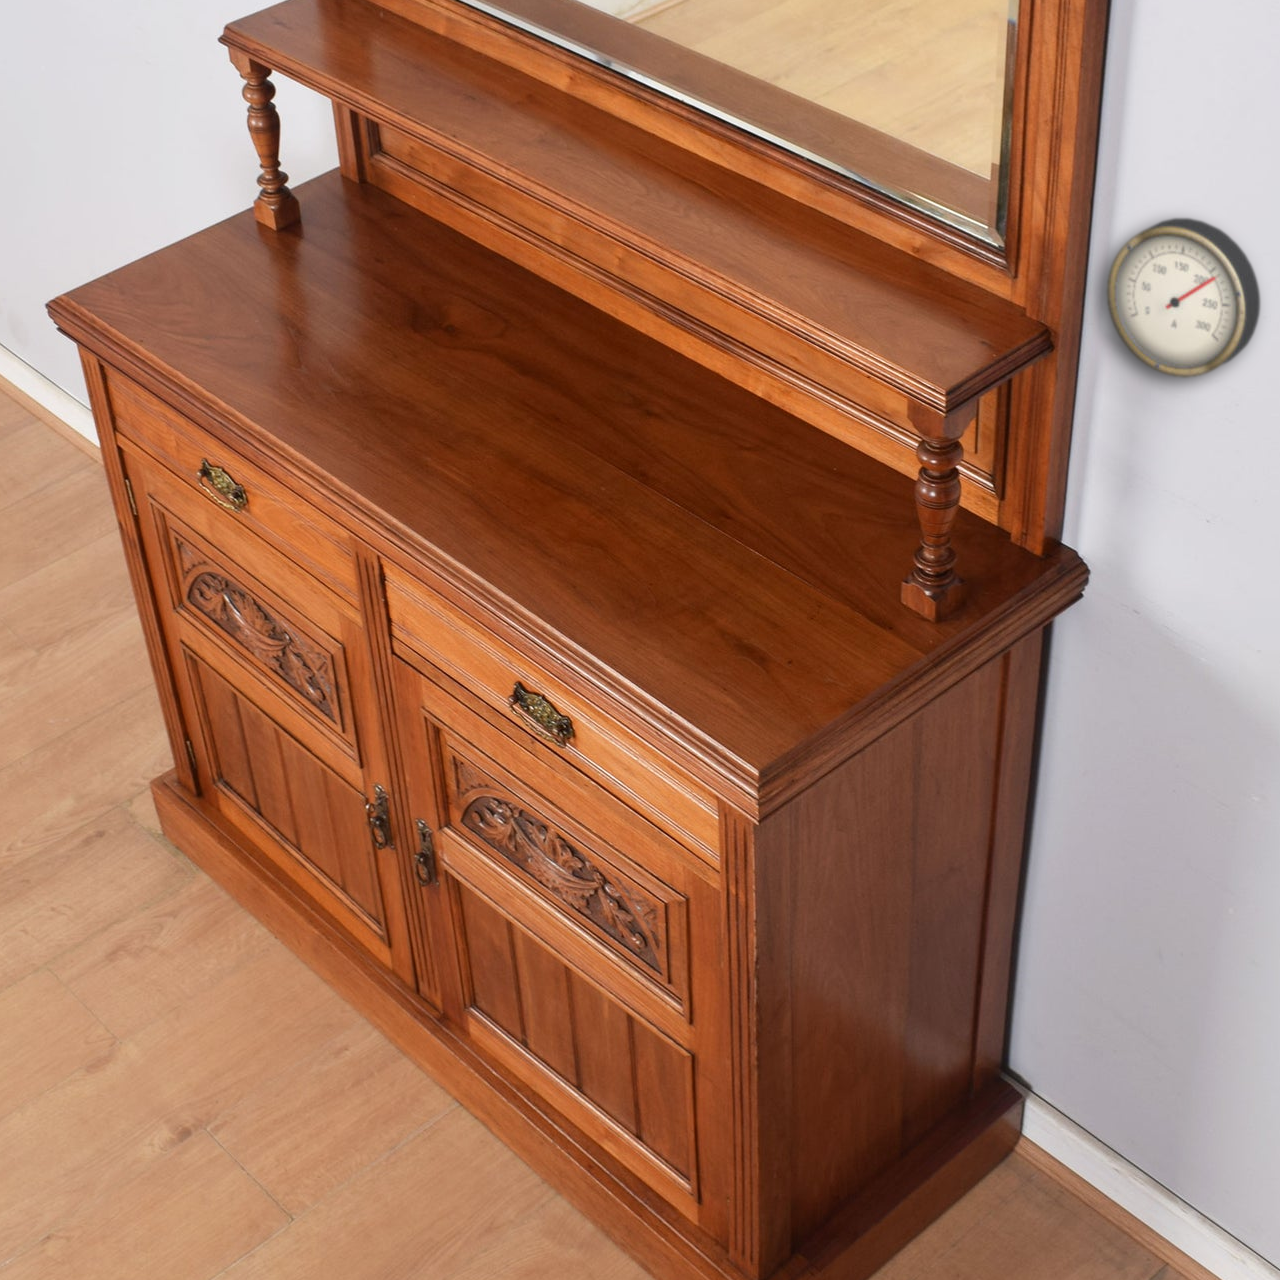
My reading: A 210
